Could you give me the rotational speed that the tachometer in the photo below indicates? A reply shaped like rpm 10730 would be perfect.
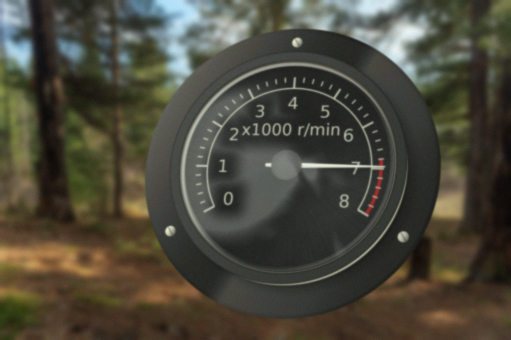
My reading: rpm 7000
